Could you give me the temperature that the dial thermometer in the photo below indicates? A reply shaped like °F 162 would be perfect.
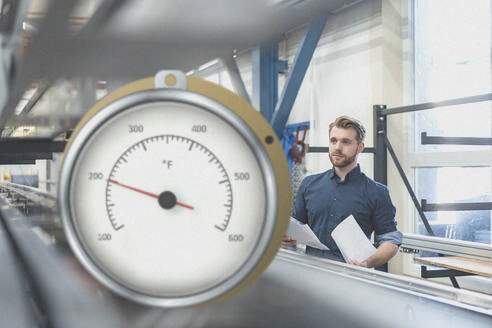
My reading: °F 200
